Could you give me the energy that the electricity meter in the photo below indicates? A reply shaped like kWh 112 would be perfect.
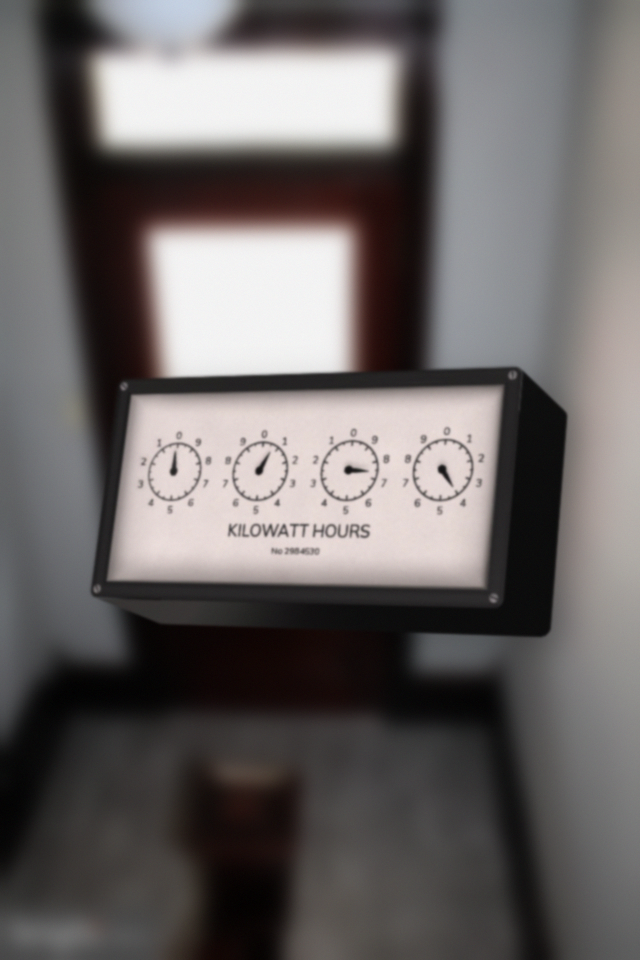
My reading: kWh 74
